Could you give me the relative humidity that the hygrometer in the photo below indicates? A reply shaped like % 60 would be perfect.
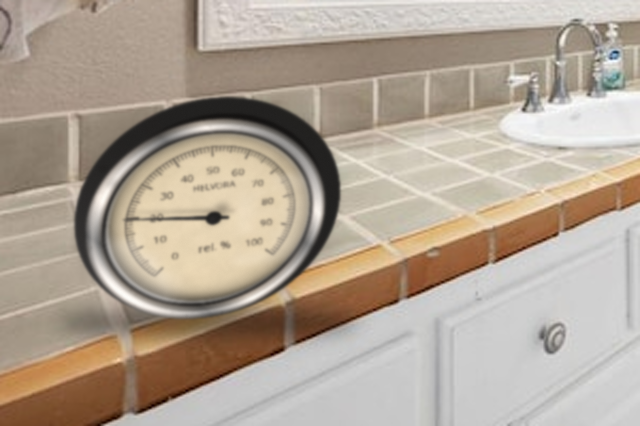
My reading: % 20
